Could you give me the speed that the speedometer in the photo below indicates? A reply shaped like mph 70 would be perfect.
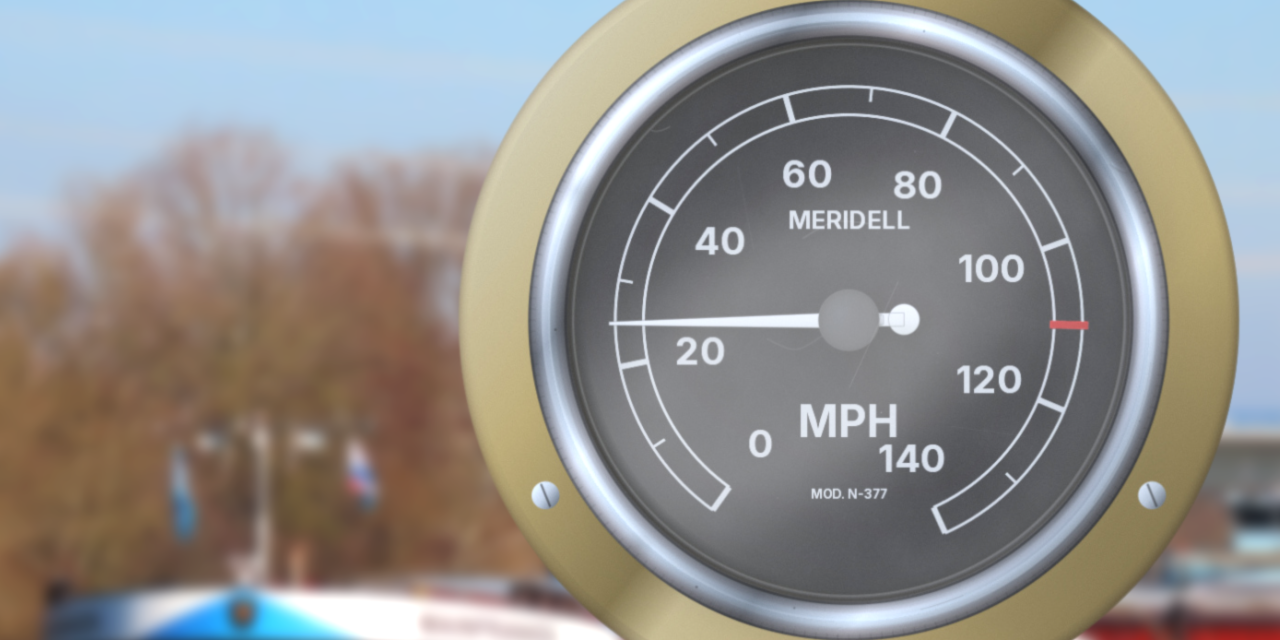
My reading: mph 25
